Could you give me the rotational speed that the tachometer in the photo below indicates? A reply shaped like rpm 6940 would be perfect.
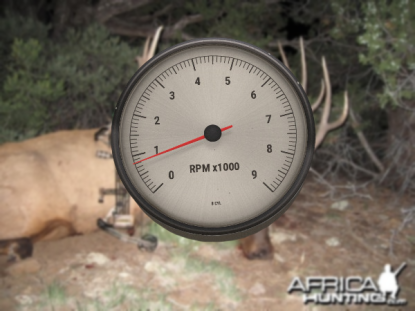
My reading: rpm 800
